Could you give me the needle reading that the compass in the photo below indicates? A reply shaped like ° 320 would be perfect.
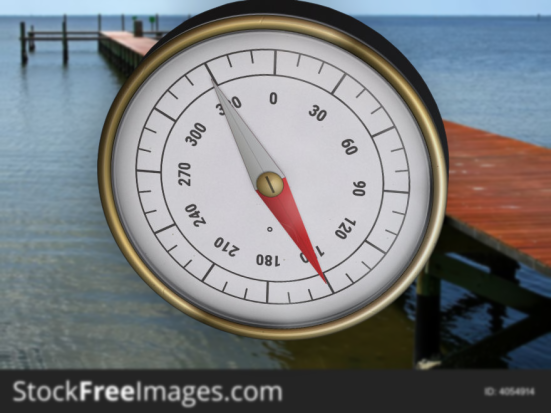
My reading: ° 150
